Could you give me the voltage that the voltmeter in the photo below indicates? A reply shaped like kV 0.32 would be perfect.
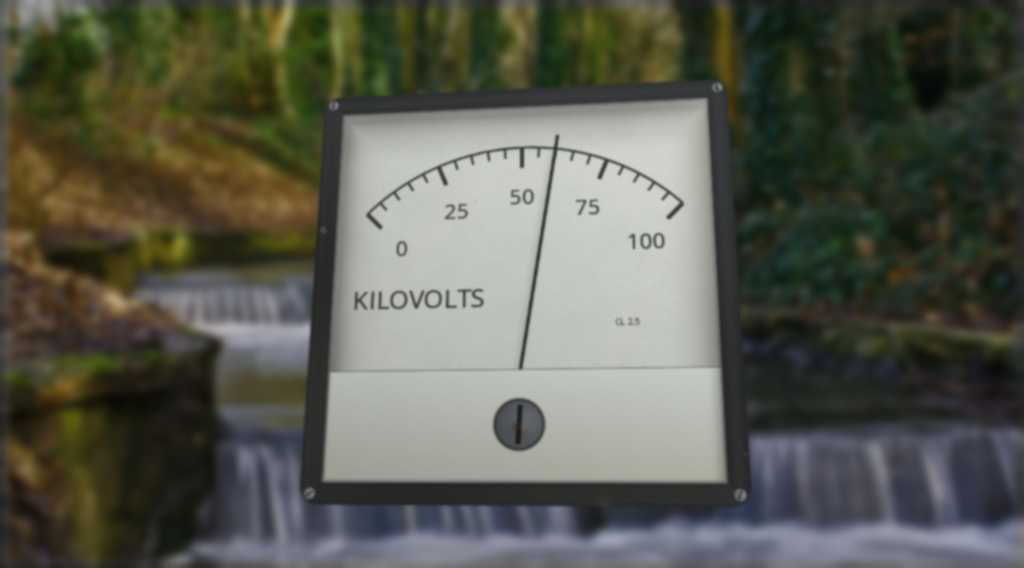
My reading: kV 60
